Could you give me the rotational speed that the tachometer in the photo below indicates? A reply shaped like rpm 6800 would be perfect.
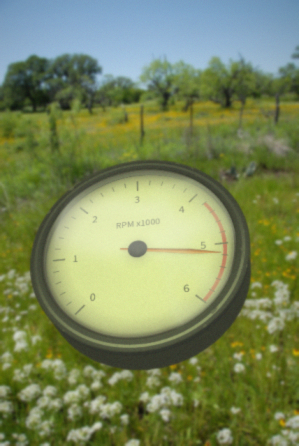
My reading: rpm 5200
